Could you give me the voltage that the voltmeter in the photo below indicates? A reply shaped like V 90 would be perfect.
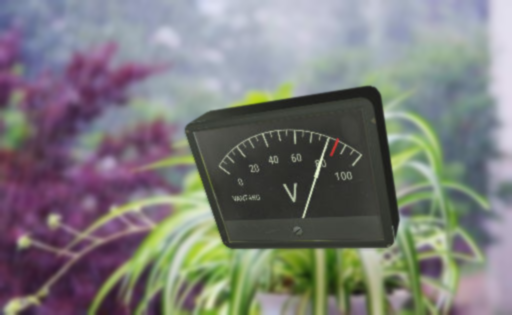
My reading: V 80
